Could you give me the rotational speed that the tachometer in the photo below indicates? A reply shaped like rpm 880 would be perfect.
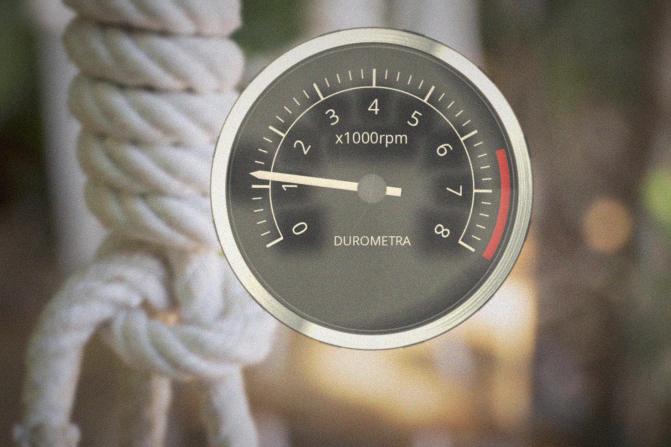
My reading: rpm 1200
